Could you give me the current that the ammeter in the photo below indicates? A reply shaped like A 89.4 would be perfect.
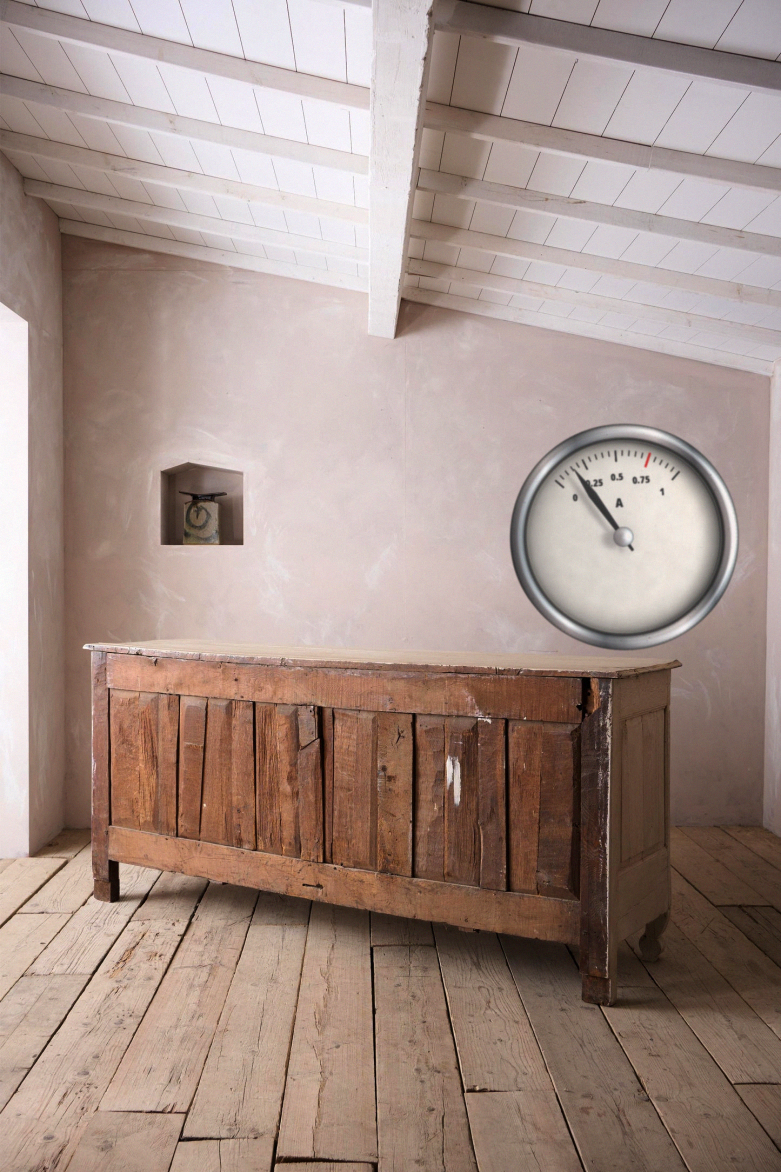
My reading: A 0.15
